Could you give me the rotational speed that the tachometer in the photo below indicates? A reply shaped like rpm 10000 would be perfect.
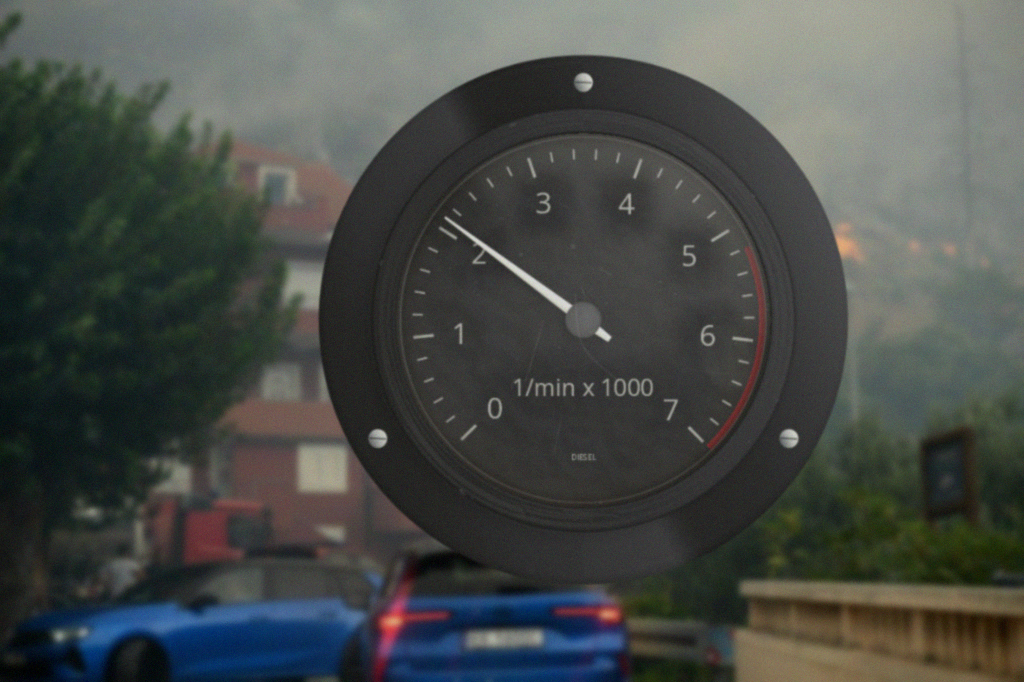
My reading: rpm 2100
